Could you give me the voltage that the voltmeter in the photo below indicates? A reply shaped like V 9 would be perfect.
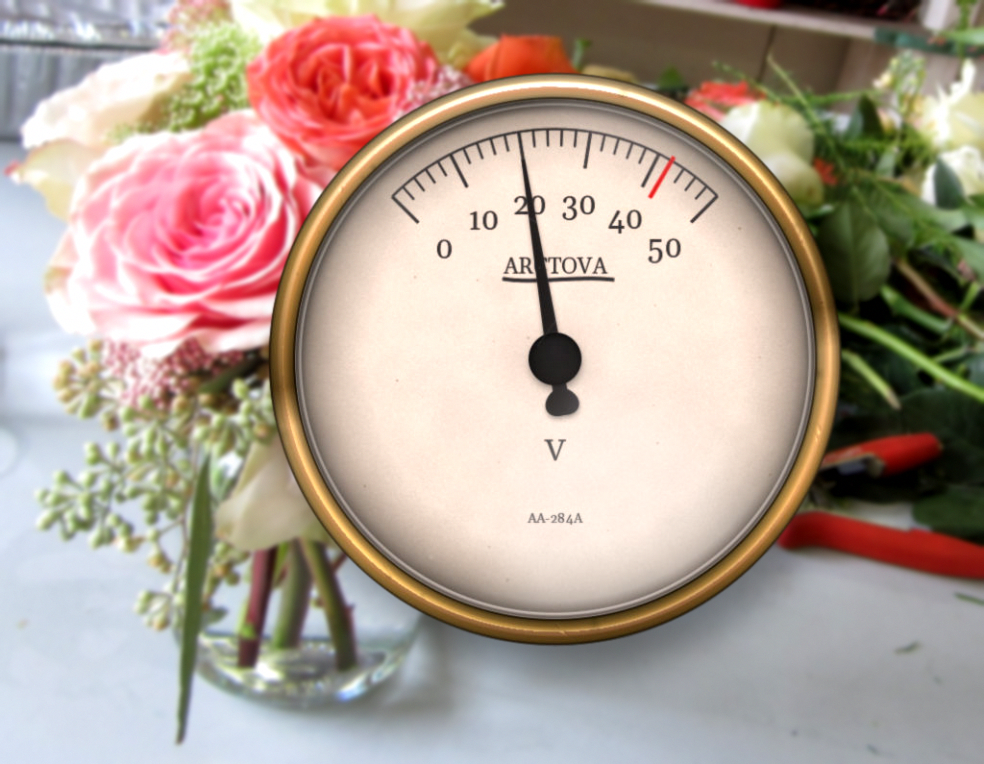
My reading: V 20
